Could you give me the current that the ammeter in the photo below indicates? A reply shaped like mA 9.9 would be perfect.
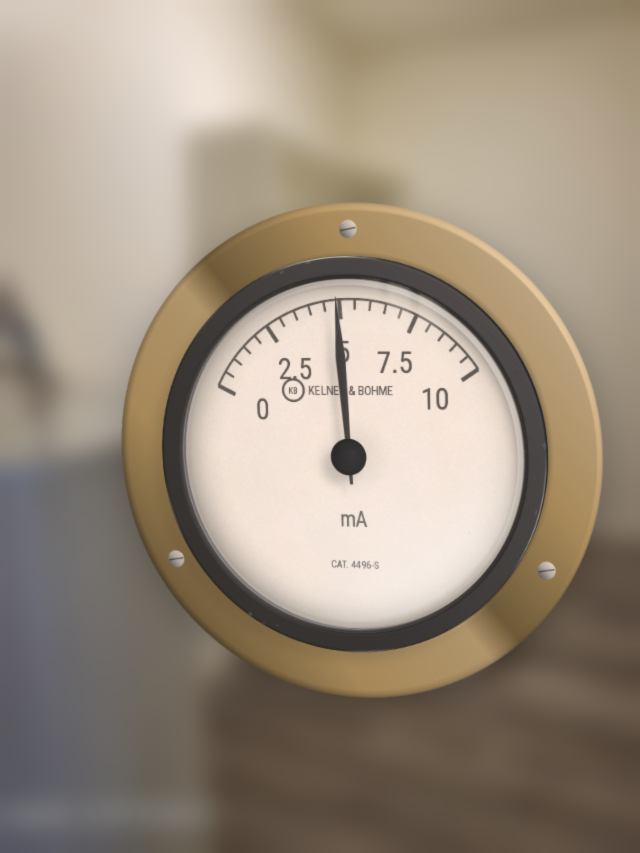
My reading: mA 5
